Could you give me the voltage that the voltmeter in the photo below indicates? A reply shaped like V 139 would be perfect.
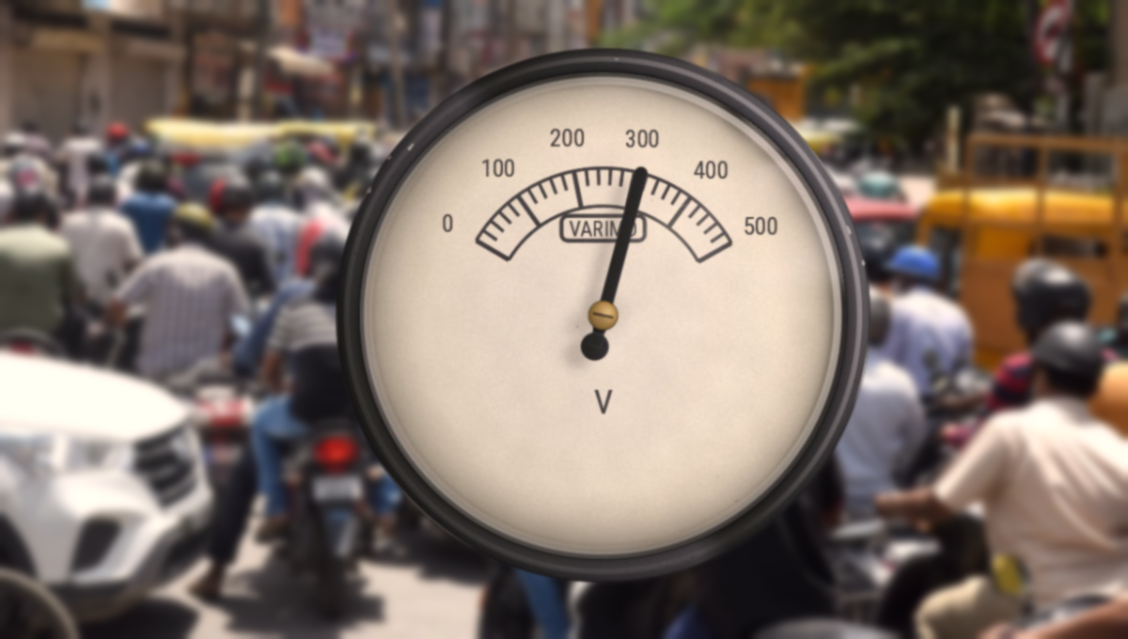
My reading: V 310
